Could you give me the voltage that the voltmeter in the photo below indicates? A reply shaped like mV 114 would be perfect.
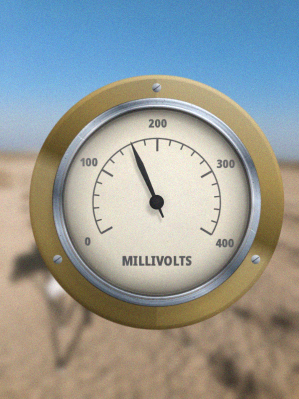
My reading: mV 160
